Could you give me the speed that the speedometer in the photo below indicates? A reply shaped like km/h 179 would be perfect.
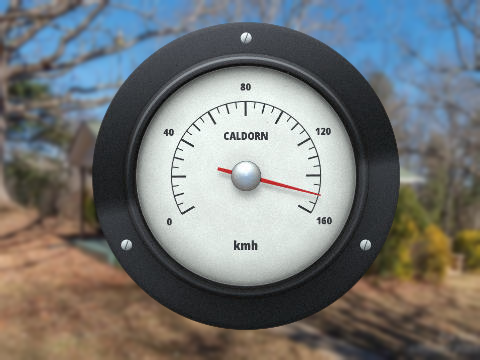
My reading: km/h 150
